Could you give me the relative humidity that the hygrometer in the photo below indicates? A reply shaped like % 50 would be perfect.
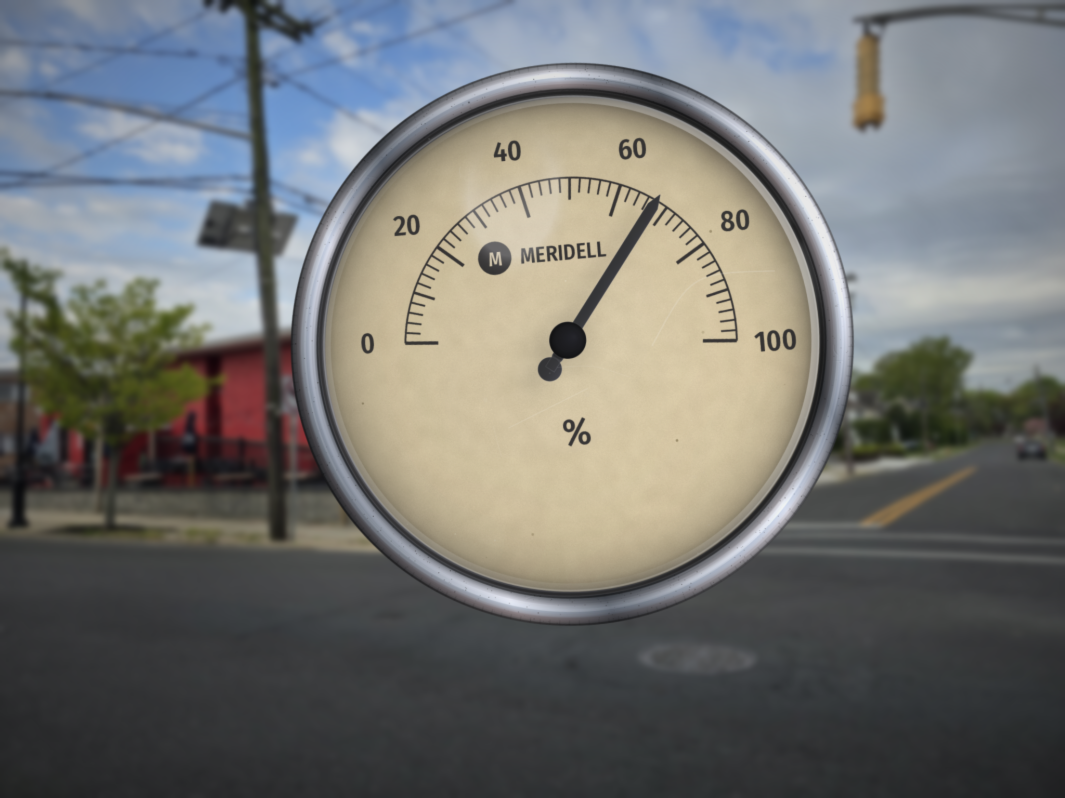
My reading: % 68
